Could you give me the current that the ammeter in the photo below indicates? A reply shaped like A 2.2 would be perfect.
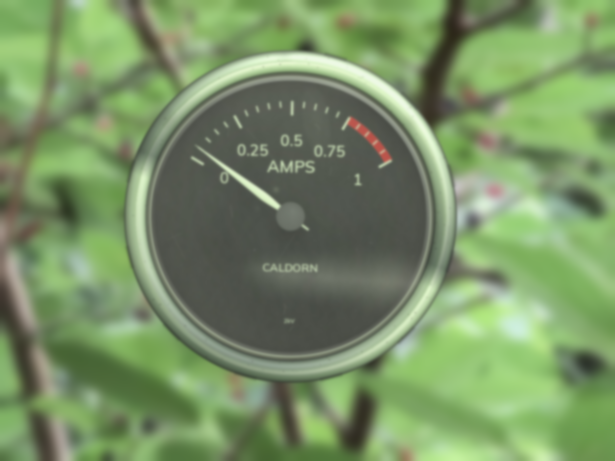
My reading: A 0.05
